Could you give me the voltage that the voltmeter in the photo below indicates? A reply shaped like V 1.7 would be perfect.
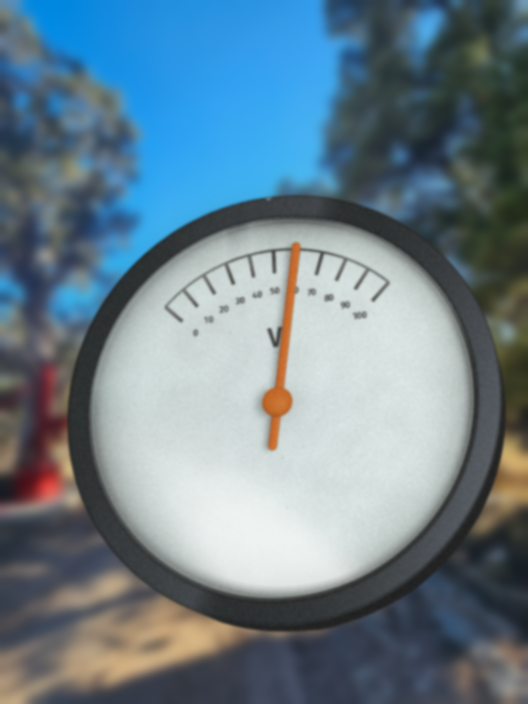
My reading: V 60
